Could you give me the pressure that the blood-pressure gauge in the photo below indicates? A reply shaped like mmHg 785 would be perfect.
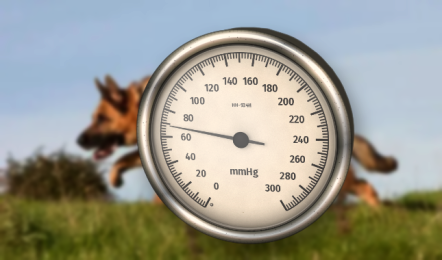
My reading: mmHg 70
